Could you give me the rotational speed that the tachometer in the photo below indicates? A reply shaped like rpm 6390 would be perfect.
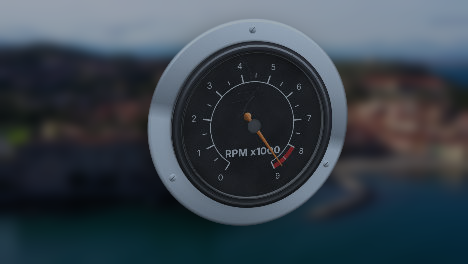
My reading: rpm 8750
